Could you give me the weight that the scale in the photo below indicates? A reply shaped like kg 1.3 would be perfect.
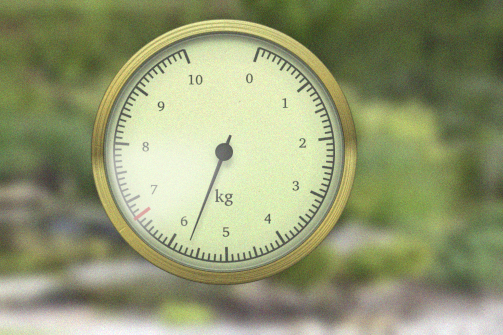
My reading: kg 5.7
